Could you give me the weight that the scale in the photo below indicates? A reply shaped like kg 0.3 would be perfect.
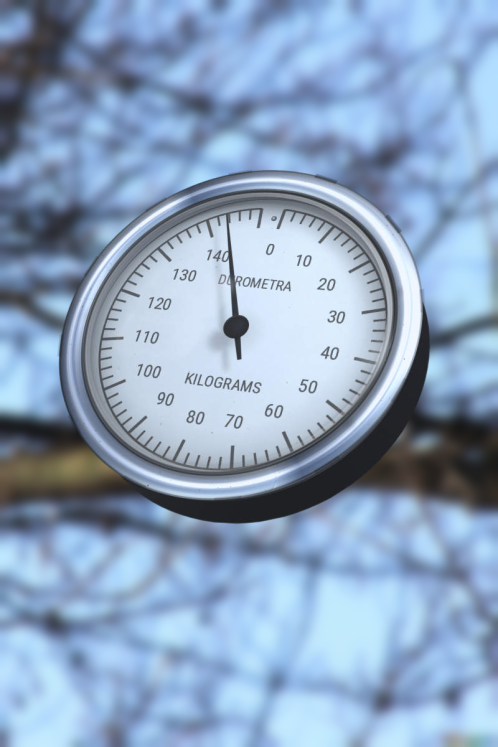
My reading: kg 144
